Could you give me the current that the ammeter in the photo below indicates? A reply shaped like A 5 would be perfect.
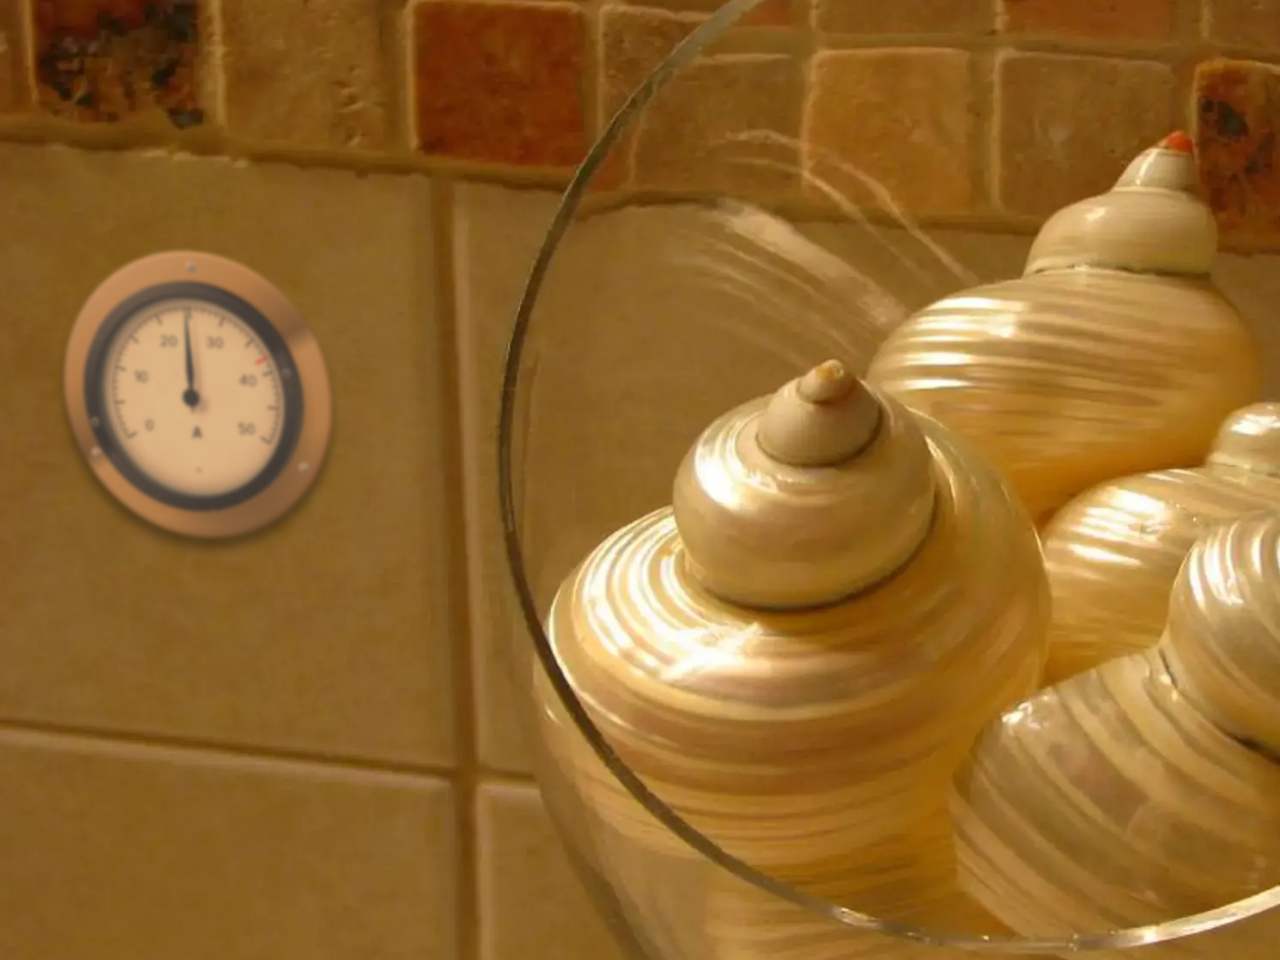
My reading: A 25
